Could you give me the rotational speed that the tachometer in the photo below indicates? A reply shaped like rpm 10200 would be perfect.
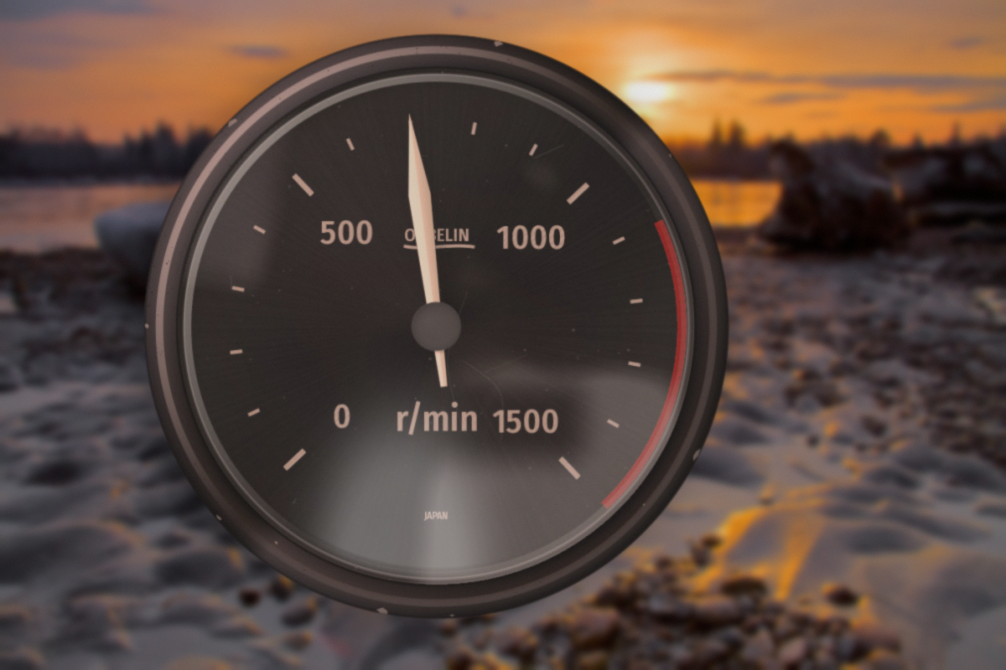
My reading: rpm 700
